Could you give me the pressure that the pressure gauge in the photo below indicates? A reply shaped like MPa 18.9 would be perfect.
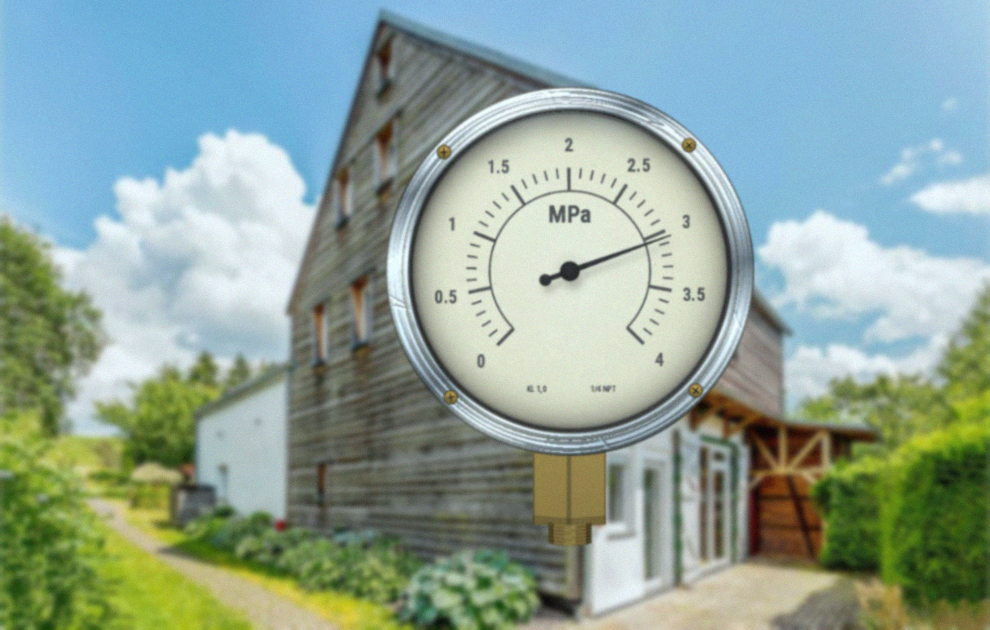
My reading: MPa 3.05
